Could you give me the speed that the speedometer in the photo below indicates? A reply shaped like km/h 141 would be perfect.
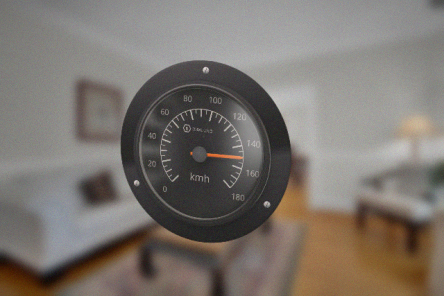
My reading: km/h 150
